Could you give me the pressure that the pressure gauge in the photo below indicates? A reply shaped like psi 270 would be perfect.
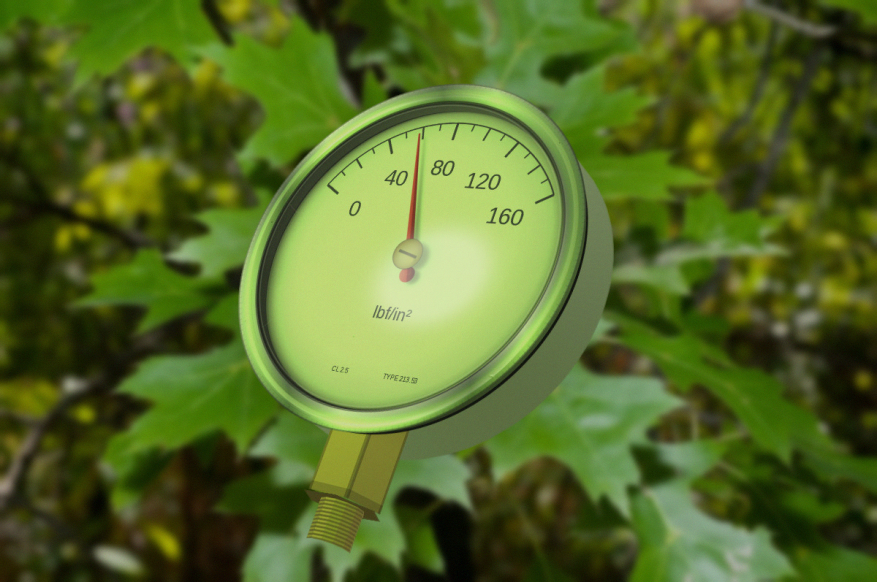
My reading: psi 60
